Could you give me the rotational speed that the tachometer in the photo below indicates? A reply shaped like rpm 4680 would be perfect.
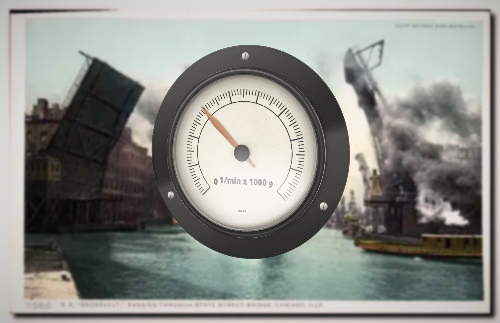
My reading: rpm 3000
